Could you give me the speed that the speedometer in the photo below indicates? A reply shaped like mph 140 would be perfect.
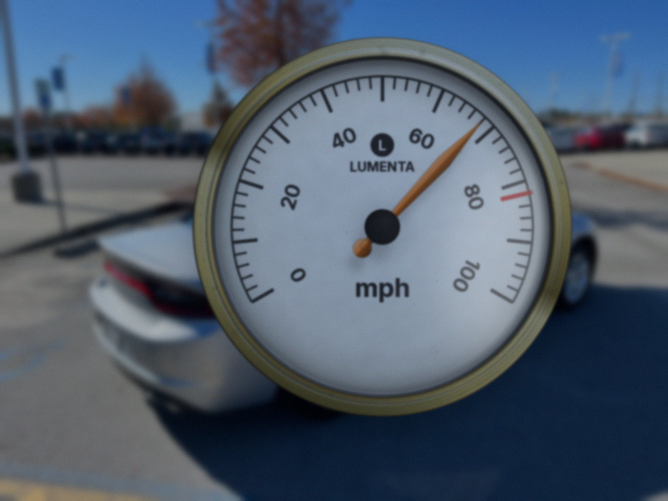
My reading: mph 68
